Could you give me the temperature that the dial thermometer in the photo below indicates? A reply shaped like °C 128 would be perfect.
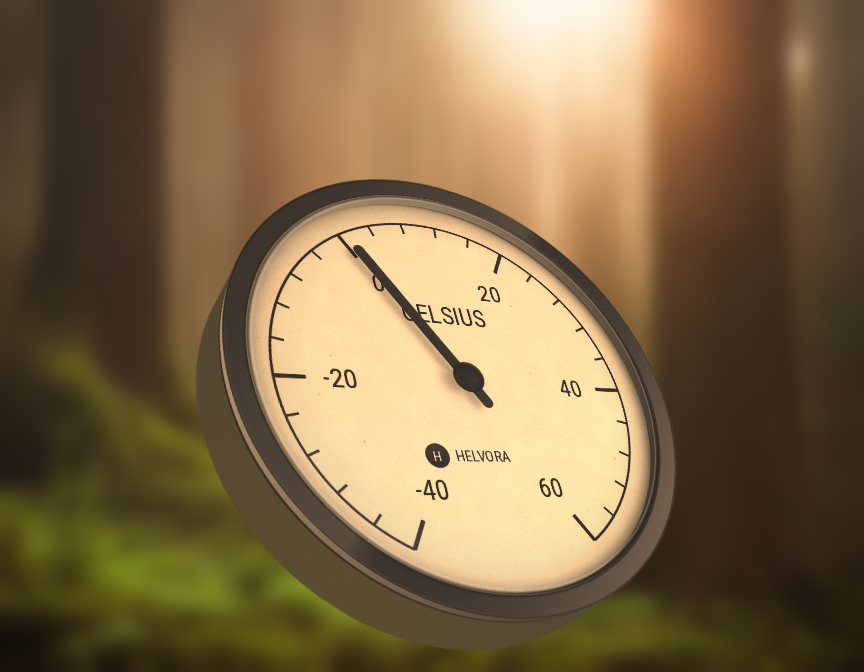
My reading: °C 0
